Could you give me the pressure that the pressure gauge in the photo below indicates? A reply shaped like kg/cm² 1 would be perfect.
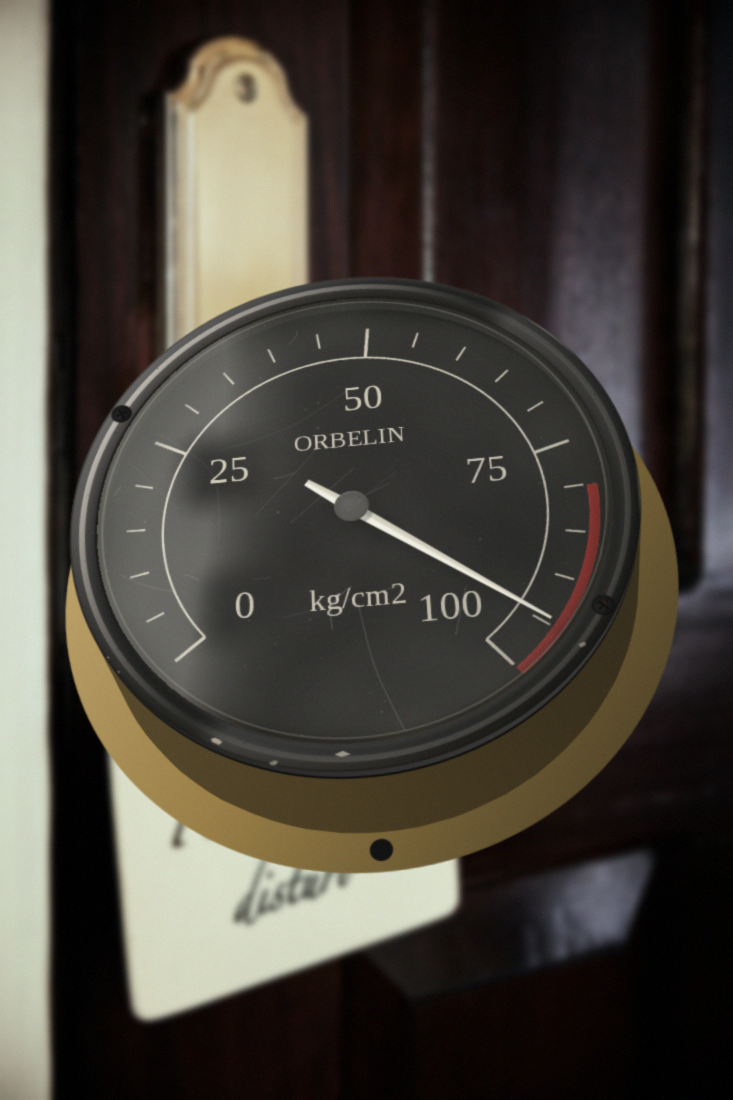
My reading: kg/cm² 95
